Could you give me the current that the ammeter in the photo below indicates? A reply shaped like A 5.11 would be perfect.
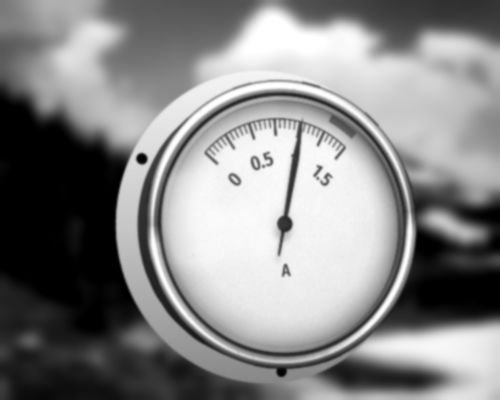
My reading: A 1
